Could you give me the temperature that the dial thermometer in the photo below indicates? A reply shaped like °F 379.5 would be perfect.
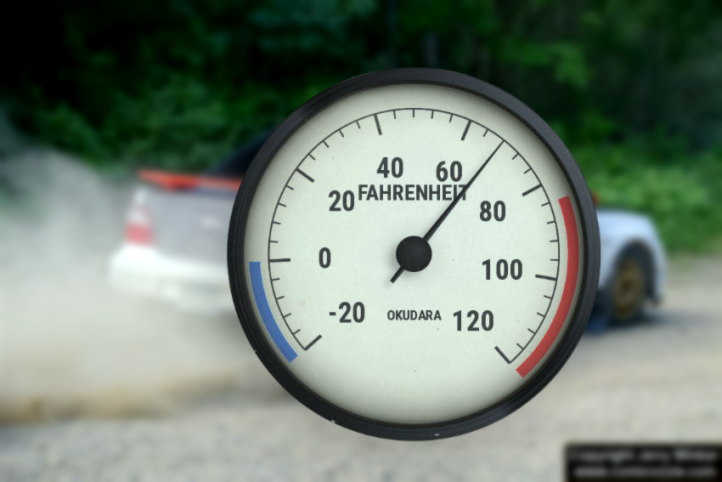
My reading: °F 68
